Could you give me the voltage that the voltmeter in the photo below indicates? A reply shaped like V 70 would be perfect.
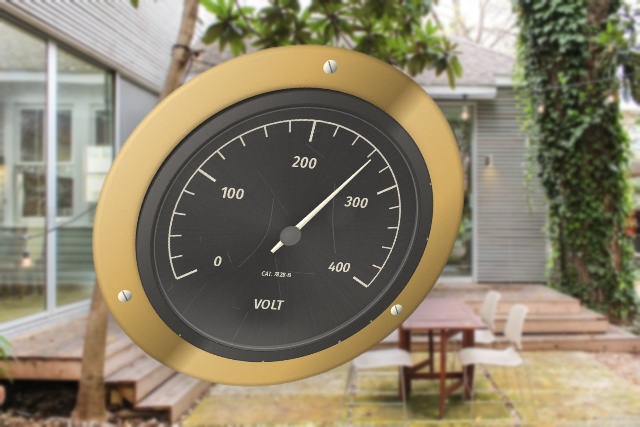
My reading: V 260
